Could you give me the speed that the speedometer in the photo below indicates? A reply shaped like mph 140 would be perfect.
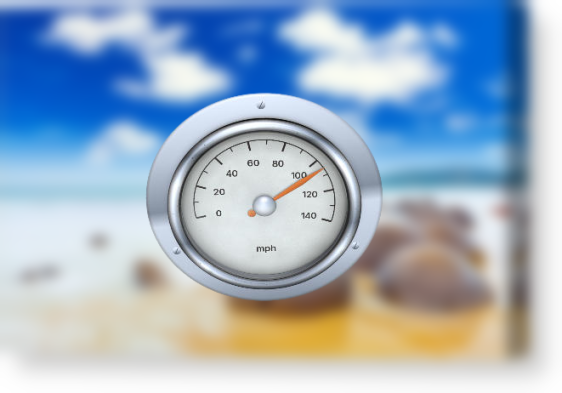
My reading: mph 105
